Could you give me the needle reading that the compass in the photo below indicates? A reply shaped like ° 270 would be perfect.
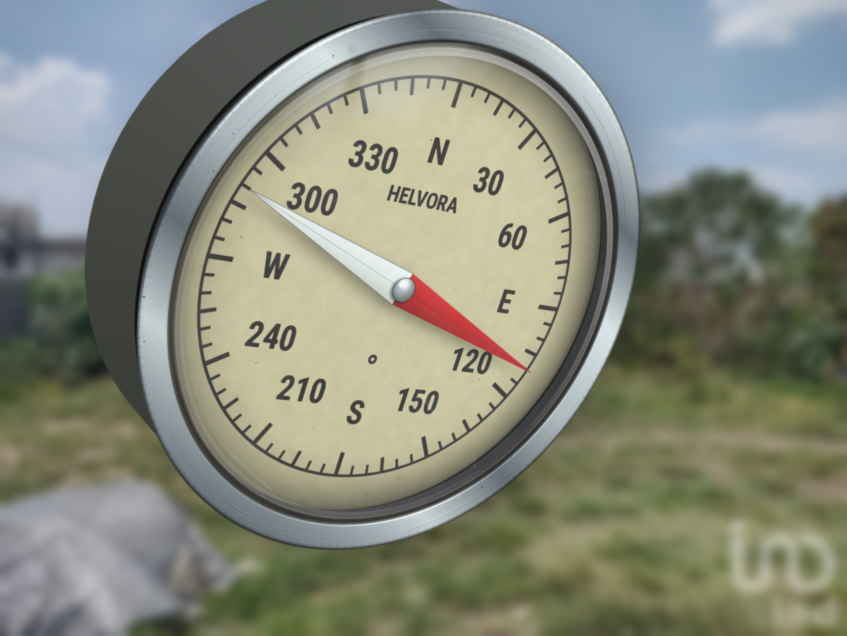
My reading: ° 110
